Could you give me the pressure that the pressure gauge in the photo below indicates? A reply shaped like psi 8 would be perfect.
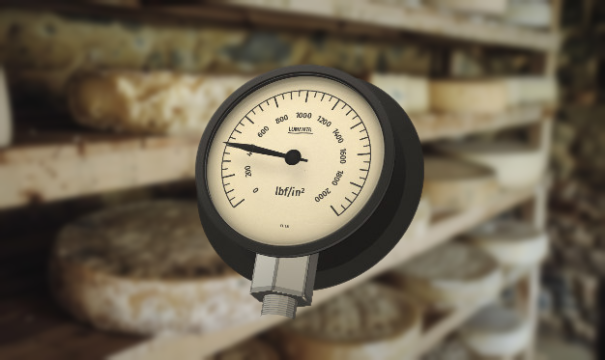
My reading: psi 400
